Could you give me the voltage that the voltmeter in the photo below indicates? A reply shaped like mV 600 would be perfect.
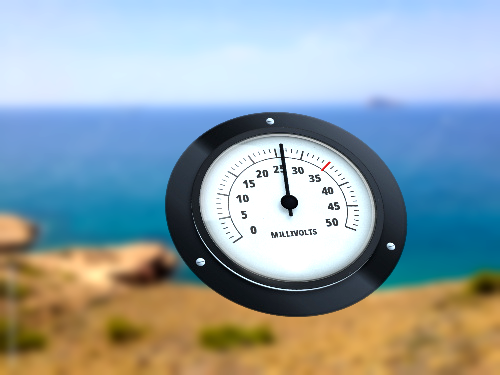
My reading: mV 26
